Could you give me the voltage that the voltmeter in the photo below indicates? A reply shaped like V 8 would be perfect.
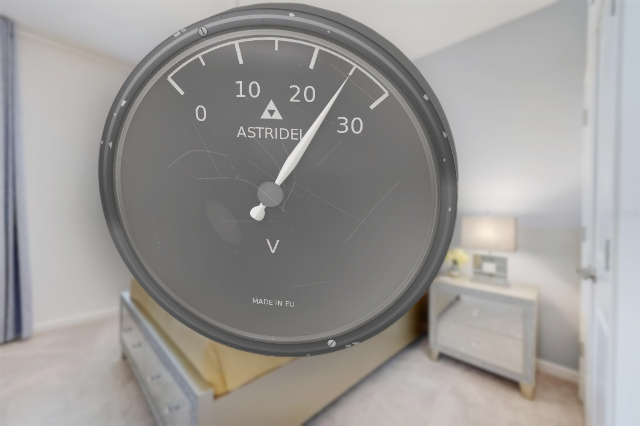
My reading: V 25
